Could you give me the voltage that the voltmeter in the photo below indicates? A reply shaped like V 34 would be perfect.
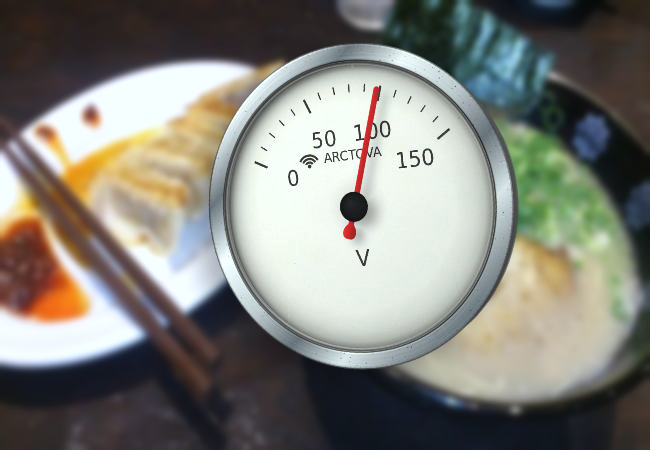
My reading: V 100
